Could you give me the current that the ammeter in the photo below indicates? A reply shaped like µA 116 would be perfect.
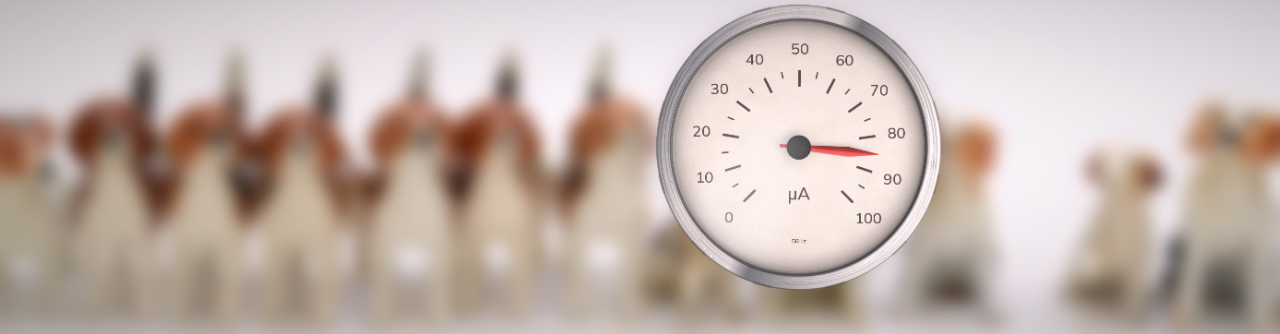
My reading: µA 85
